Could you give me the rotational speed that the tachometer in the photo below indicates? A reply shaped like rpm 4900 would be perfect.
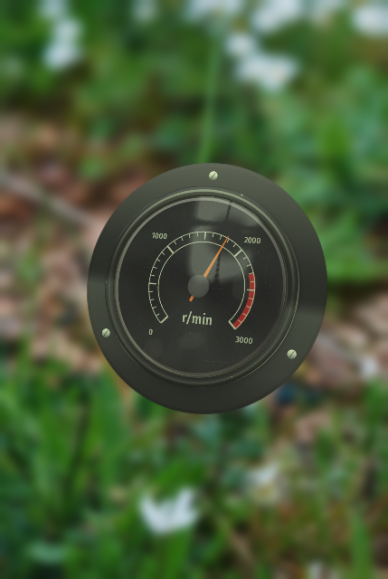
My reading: rpm 1800
